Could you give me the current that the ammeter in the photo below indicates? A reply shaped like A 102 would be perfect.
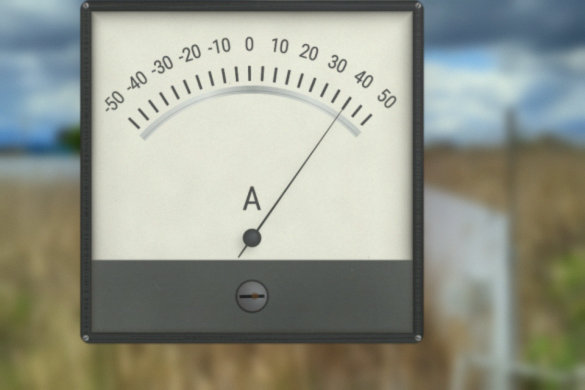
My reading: A 40
